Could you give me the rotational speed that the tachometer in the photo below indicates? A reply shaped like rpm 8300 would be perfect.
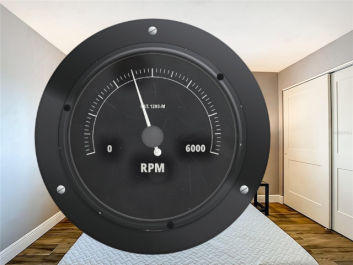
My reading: rpm 2500
